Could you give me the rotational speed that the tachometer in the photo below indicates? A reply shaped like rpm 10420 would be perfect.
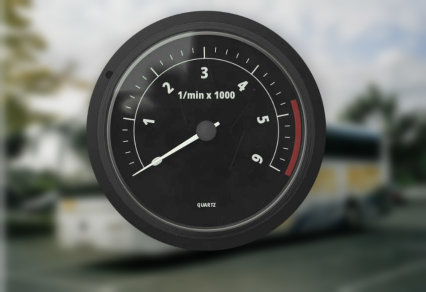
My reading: rpm 0
